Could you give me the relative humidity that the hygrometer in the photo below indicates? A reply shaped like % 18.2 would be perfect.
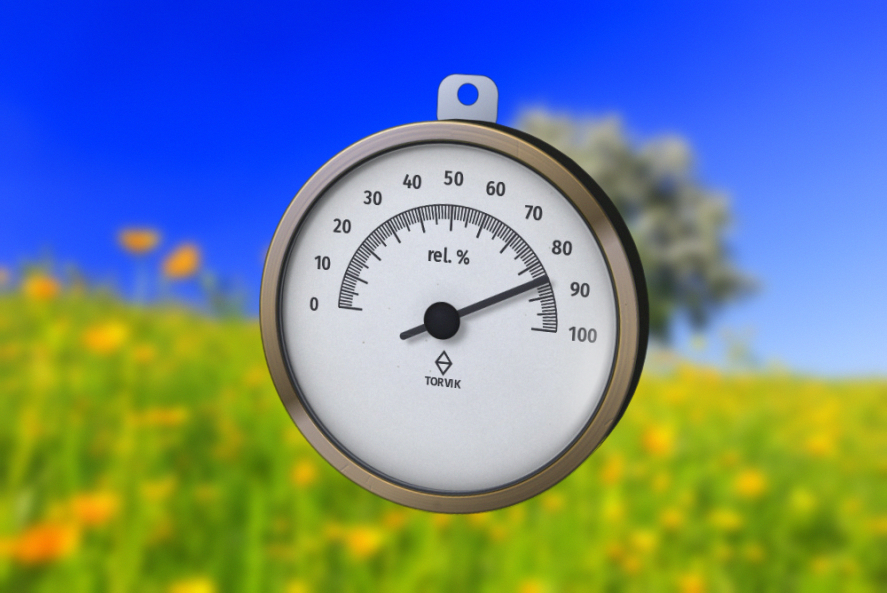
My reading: % 85
